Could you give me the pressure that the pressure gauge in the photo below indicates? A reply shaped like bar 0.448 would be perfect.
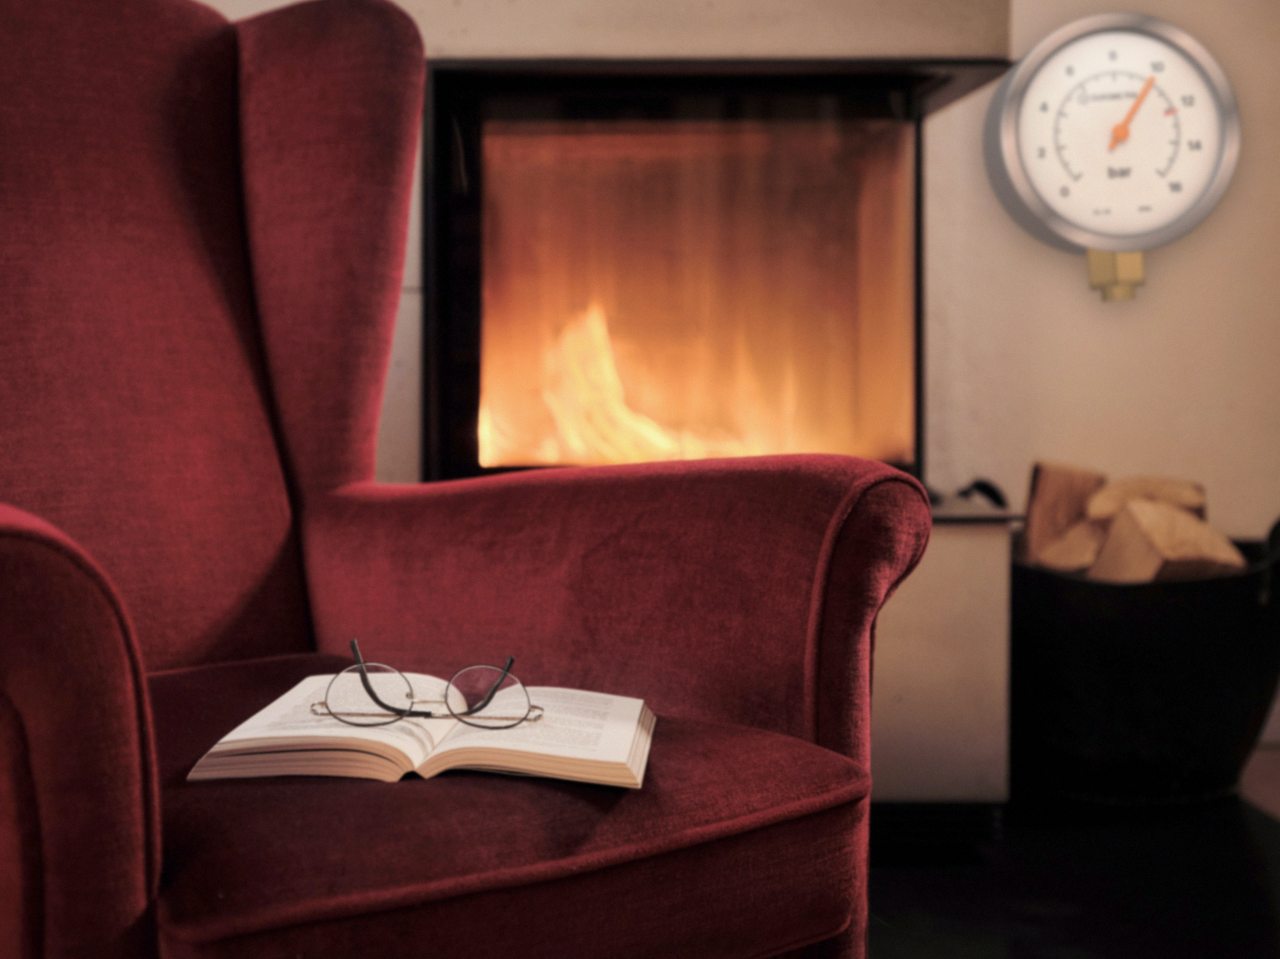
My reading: bar 10
